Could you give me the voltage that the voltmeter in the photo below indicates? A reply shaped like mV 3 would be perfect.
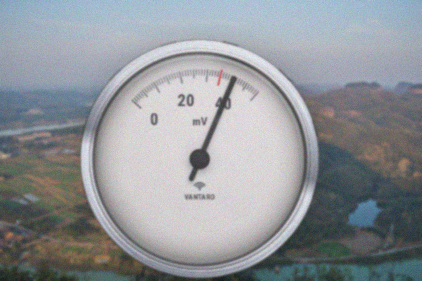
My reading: mV 40
